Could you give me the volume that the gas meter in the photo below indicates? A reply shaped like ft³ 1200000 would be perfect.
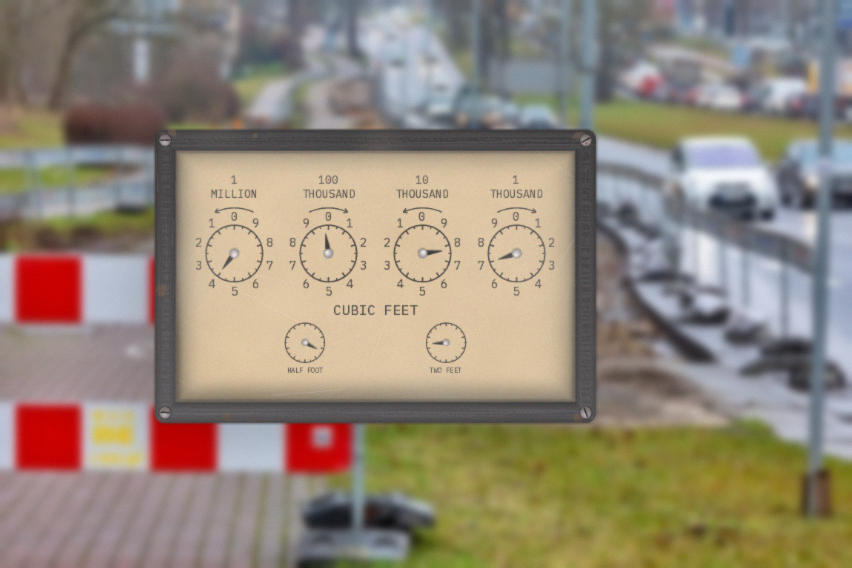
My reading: ft³ 397700
